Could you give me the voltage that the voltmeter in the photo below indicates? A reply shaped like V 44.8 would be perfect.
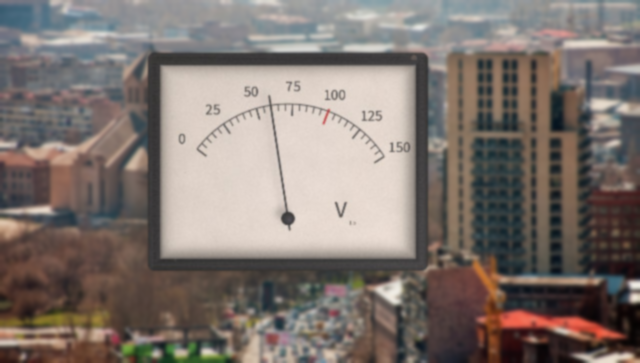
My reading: V 60
